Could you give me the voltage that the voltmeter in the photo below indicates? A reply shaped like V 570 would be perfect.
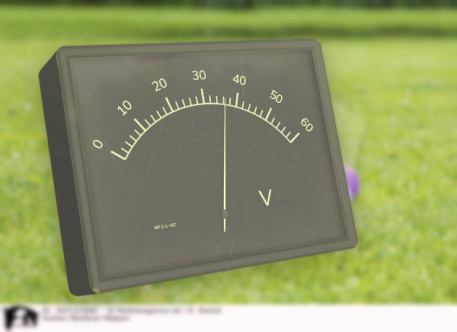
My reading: V 36
